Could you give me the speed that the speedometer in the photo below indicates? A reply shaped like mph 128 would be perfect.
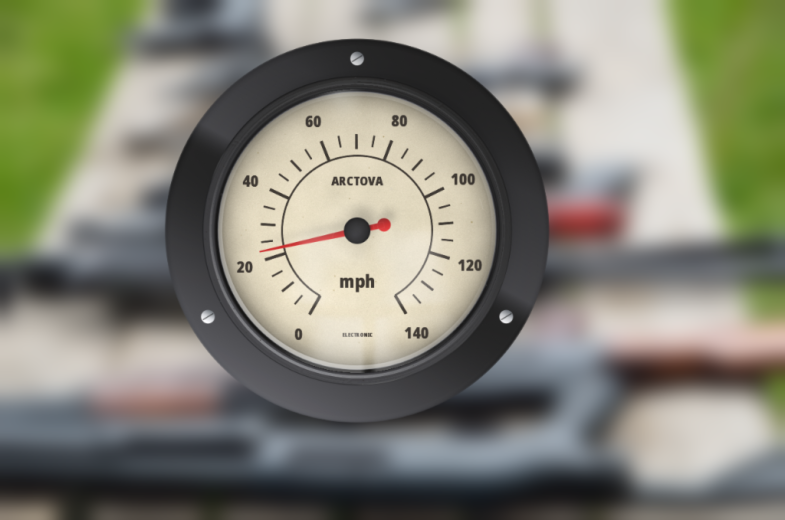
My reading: mph 22.5
